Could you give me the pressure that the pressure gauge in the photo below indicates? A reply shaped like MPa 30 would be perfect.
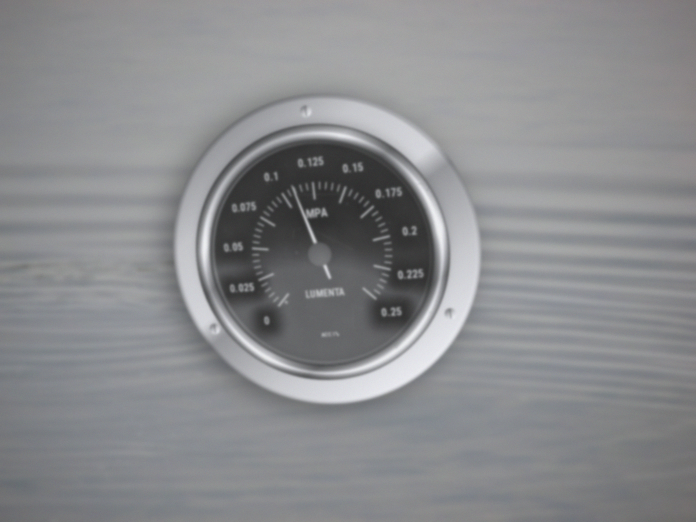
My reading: MPa 0.11
